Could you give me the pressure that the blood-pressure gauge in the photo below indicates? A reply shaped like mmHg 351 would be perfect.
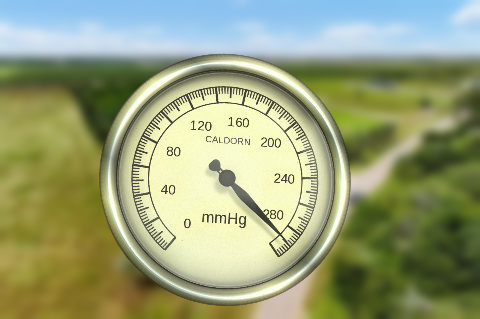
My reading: mmHg 290
